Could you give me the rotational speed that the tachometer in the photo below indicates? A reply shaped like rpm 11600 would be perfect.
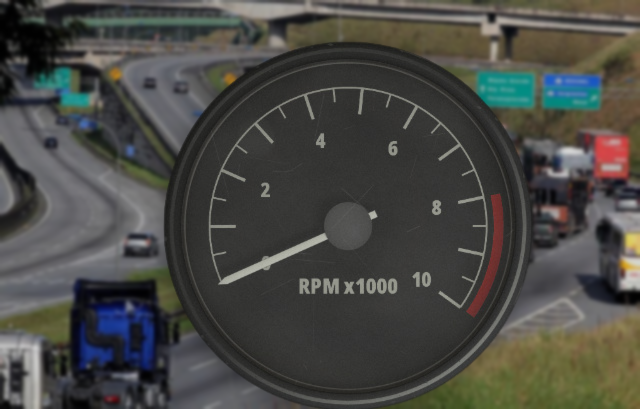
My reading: rpm 0
